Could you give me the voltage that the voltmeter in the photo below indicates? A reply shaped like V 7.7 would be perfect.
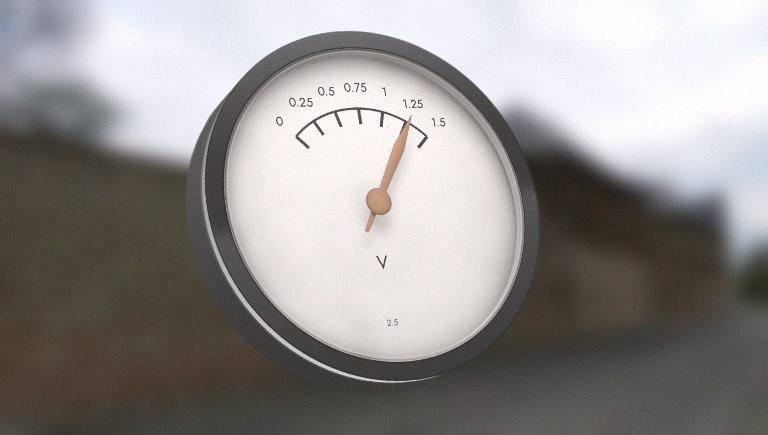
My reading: V 1.25
